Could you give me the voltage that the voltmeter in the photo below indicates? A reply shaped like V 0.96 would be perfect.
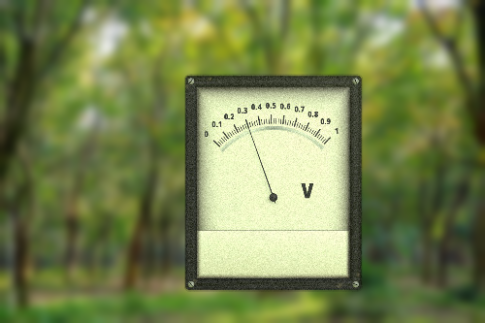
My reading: V 0.3
